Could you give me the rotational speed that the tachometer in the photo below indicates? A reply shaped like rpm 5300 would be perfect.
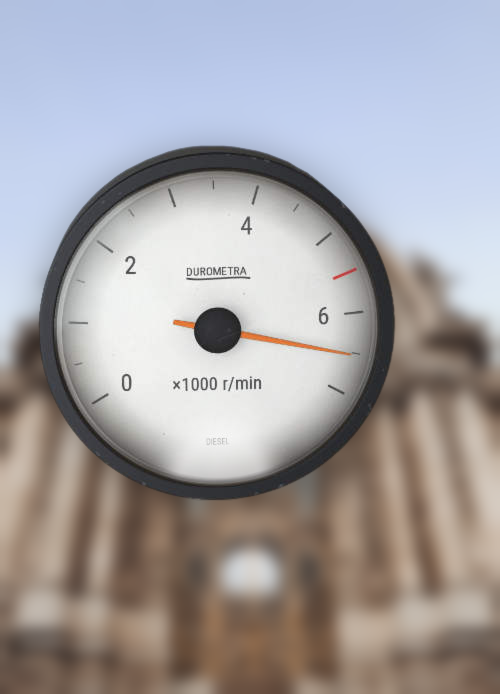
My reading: rpm 6500
